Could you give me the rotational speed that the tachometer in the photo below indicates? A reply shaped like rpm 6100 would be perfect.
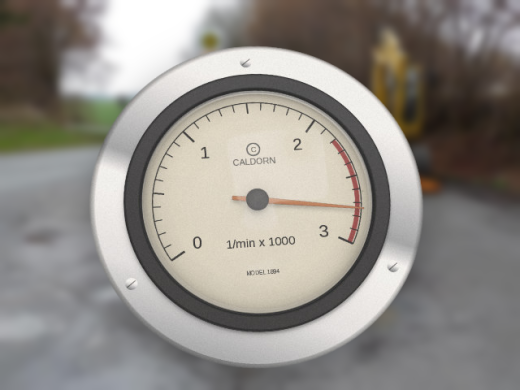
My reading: rpm 2750
